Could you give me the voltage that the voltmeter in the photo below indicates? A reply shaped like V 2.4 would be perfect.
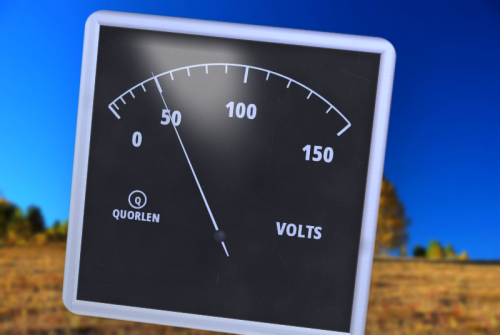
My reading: V 50
